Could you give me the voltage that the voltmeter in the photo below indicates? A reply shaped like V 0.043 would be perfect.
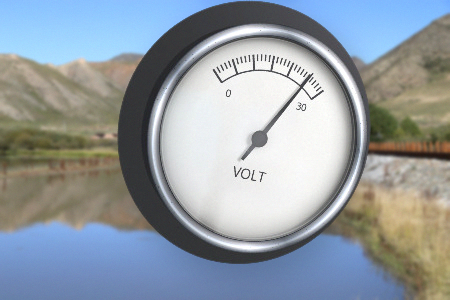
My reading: V 25
